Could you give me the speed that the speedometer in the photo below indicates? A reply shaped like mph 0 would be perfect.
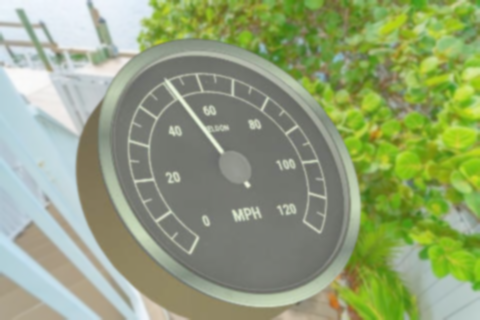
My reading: mph 50
